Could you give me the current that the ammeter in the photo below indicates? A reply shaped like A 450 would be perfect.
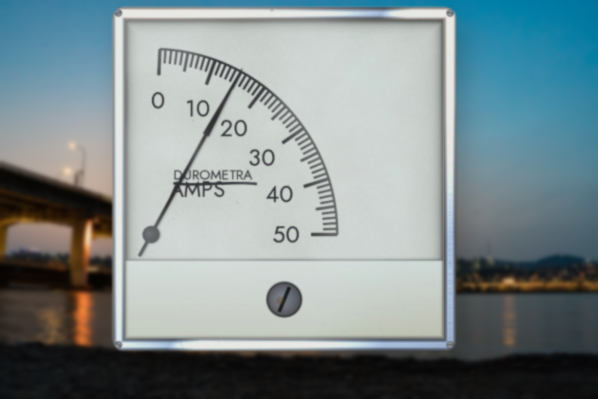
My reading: A 15
